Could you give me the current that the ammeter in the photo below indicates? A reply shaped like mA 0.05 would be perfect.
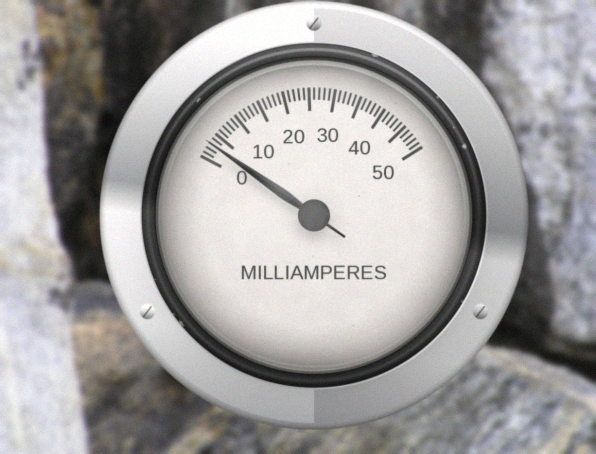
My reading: mA 3
